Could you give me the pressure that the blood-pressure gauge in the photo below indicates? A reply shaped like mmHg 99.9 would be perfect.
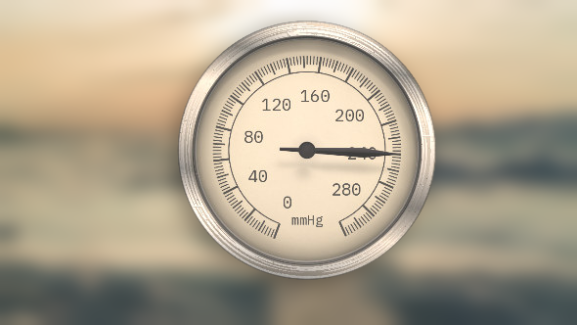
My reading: mmHg 240
